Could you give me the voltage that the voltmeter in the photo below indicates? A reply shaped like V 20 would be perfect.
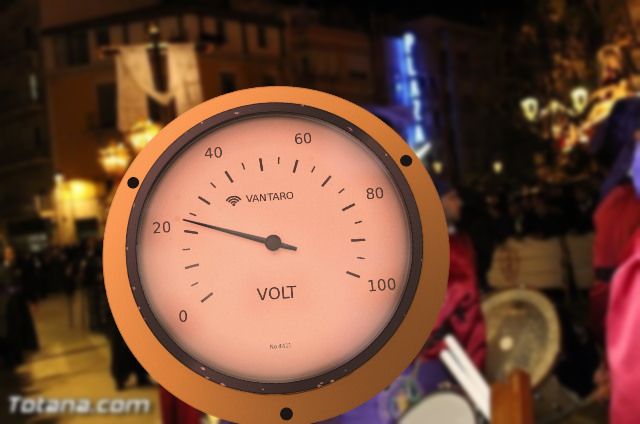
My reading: V 22.5
